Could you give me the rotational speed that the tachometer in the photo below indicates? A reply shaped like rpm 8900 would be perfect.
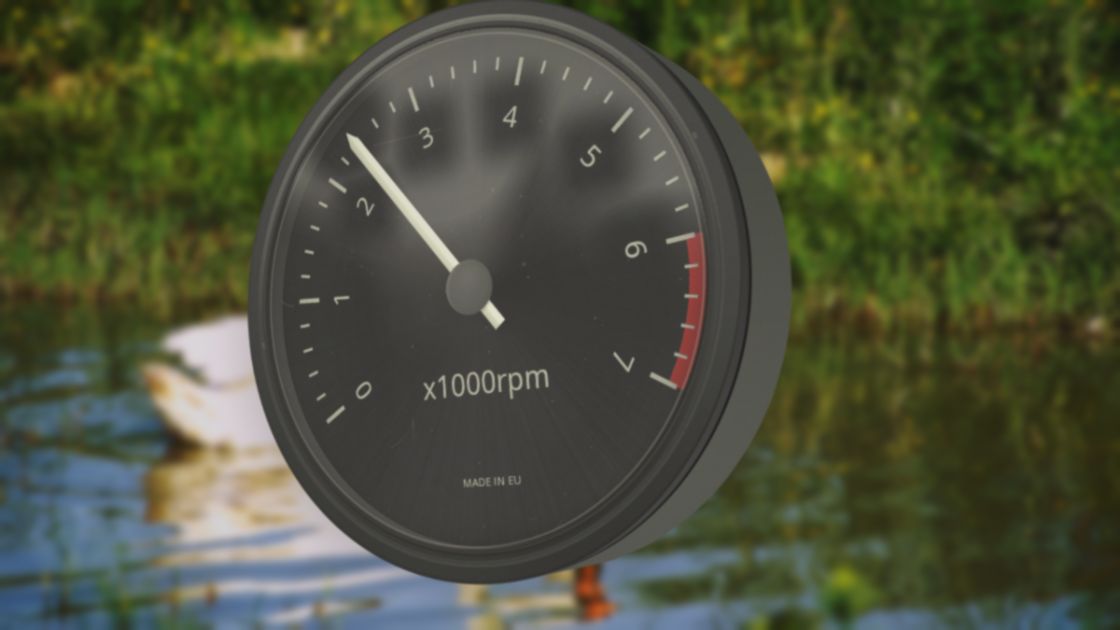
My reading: rpm 2400
